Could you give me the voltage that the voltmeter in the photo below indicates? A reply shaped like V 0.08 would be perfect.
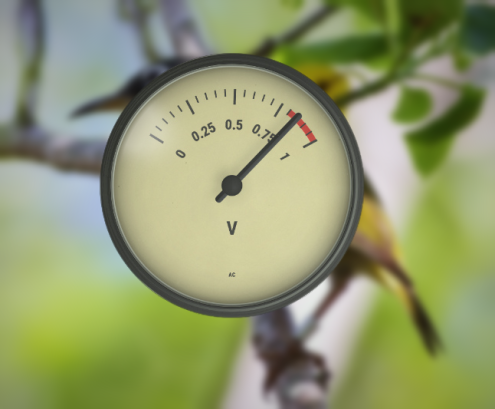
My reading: V 0.85
